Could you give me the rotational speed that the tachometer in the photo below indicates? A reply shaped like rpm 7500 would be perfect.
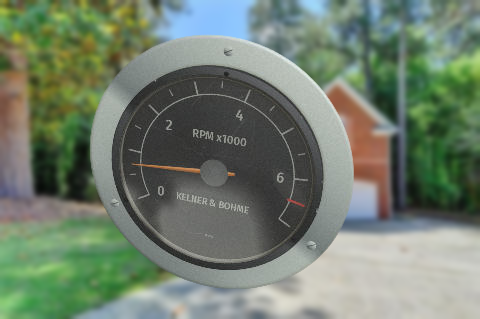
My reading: rpm 750
